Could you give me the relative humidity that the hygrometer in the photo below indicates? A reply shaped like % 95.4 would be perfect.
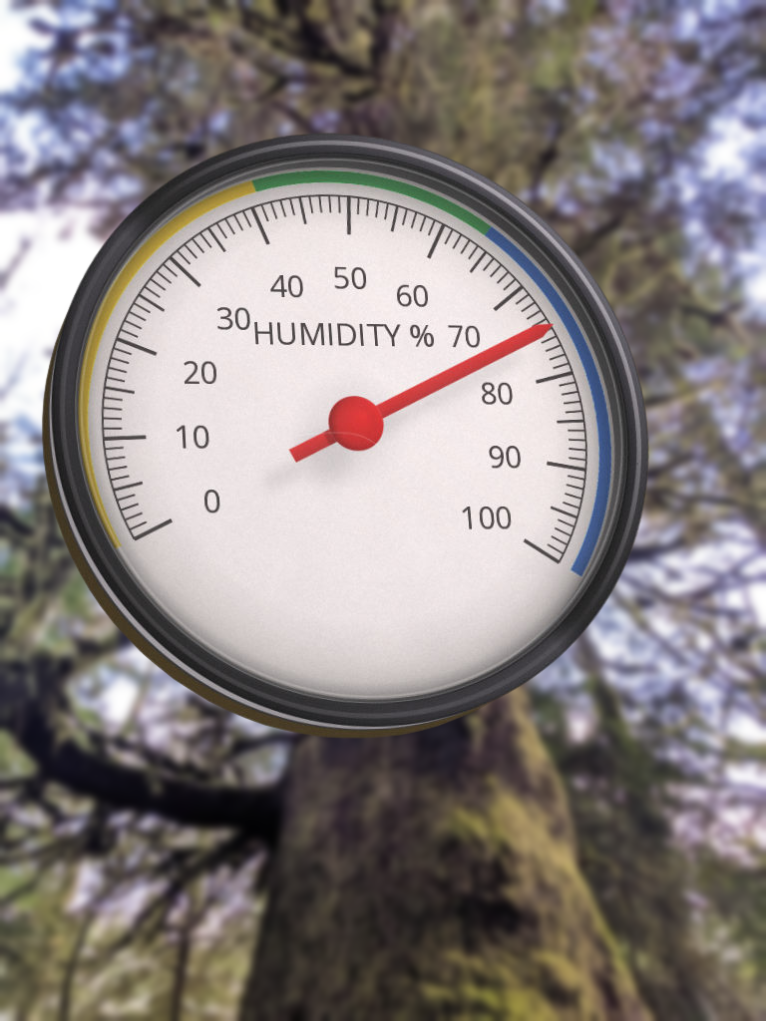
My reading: % 75
